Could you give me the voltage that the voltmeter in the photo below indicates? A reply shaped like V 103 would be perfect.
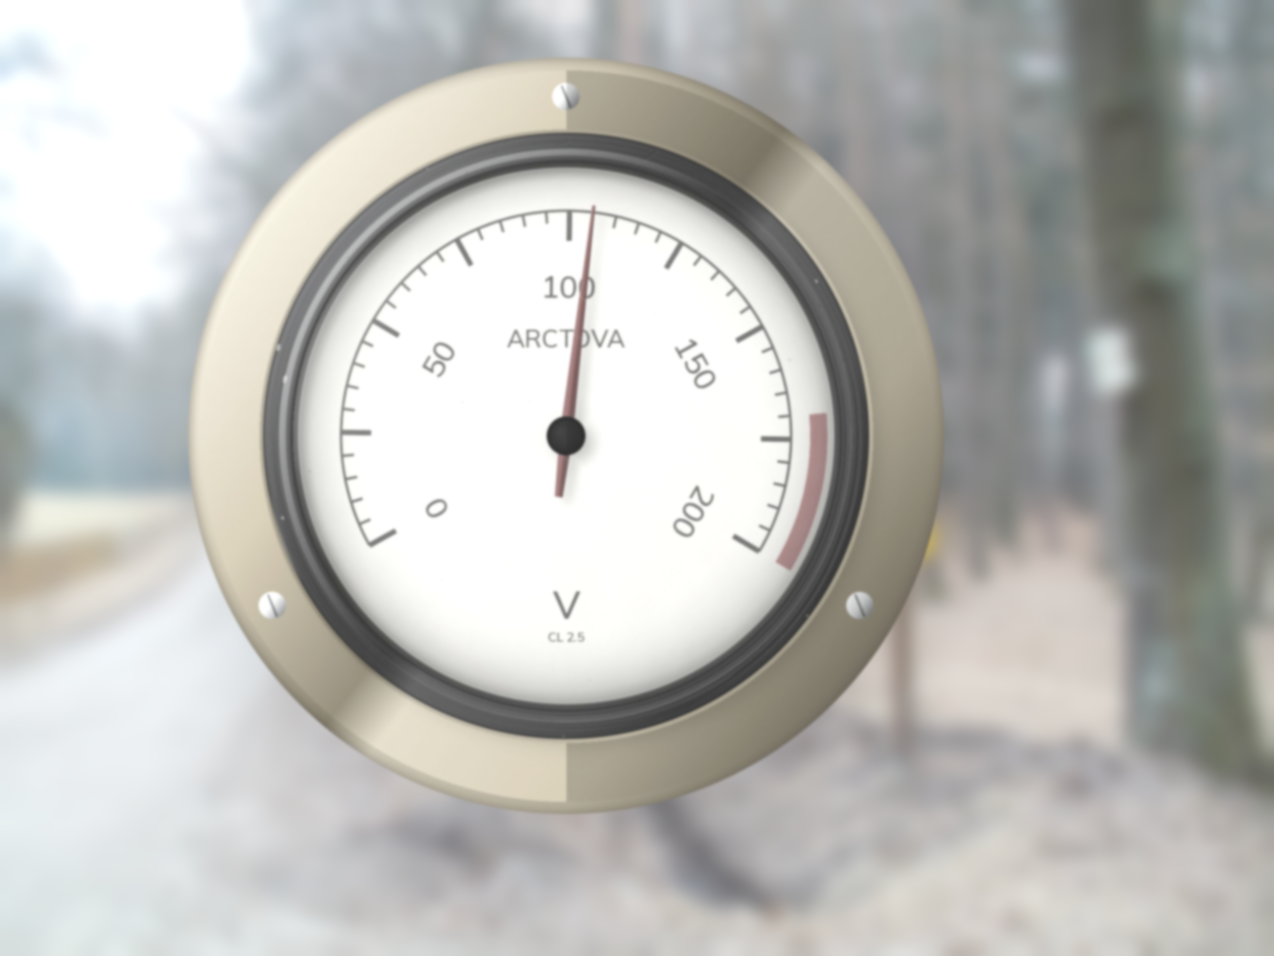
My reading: V 105
